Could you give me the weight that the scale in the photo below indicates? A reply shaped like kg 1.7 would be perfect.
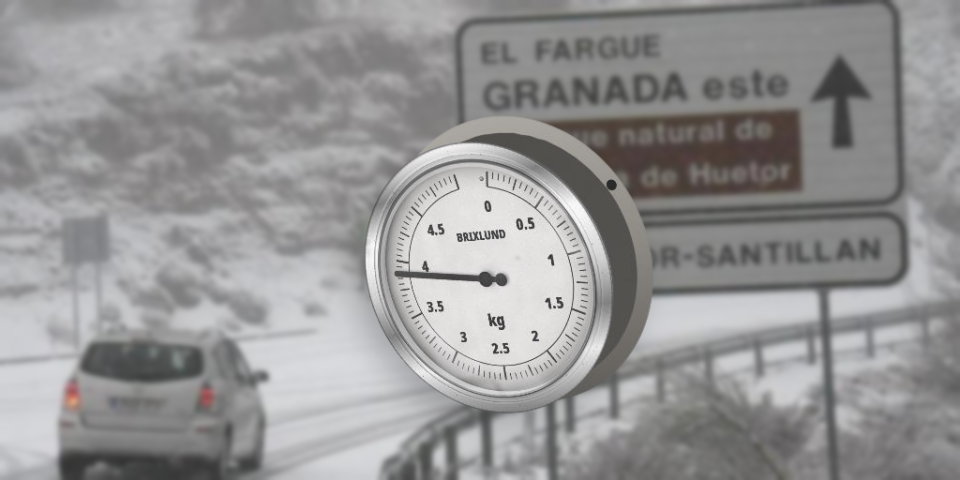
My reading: kg 3.9
